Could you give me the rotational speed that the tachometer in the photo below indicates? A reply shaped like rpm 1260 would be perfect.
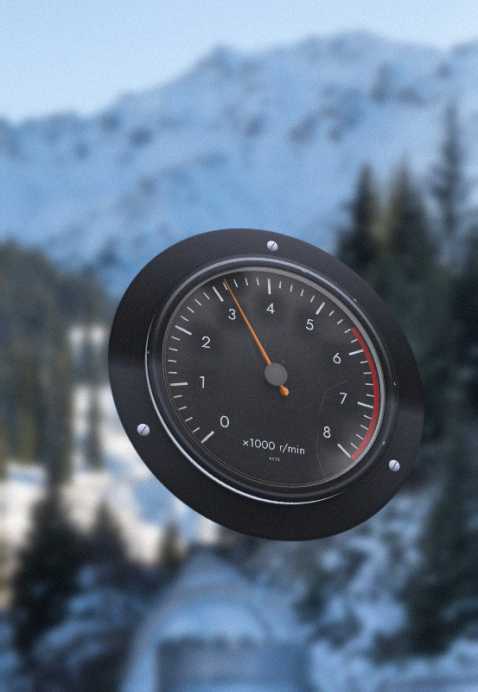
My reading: rpm 3200
